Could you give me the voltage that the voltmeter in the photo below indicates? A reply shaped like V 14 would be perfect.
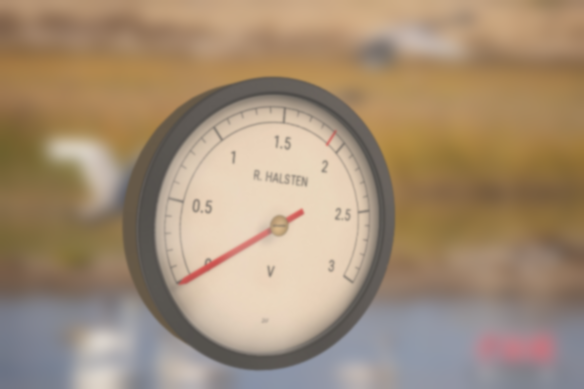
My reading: V 0
